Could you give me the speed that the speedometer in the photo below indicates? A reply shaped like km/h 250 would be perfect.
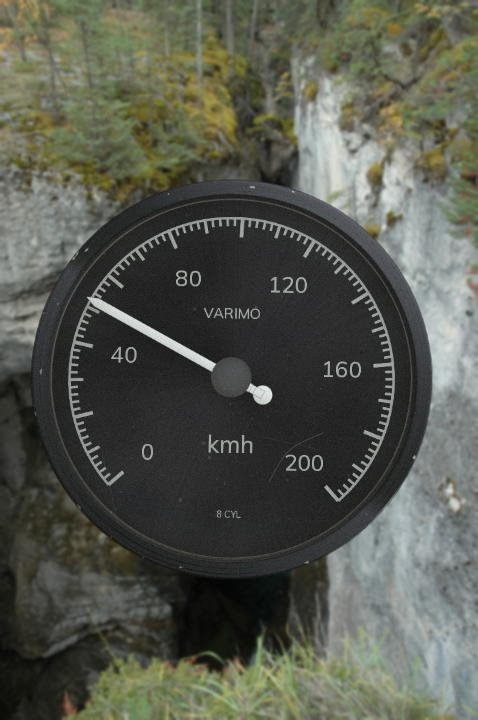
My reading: km/h 52
